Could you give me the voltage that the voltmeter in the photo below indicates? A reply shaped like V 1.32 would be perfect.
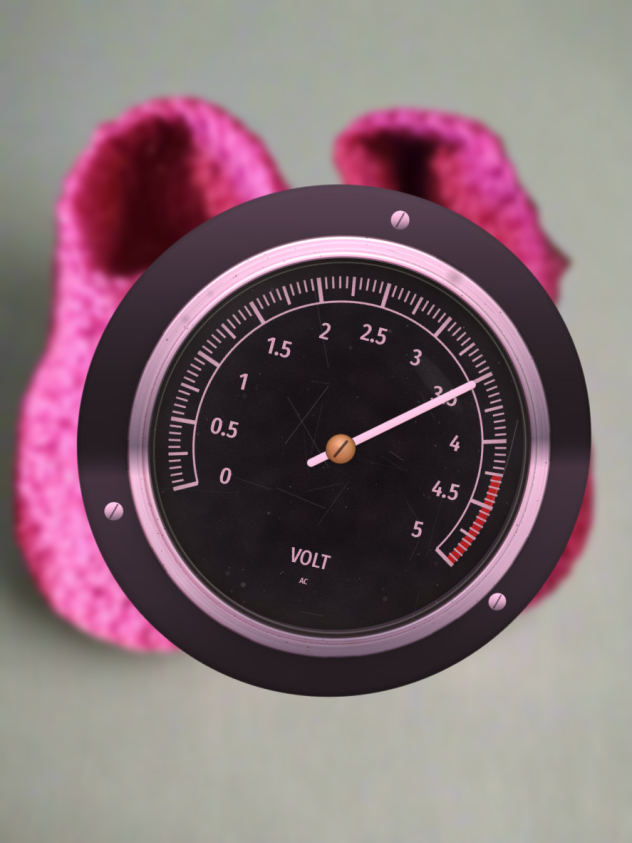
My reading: V 3.5
